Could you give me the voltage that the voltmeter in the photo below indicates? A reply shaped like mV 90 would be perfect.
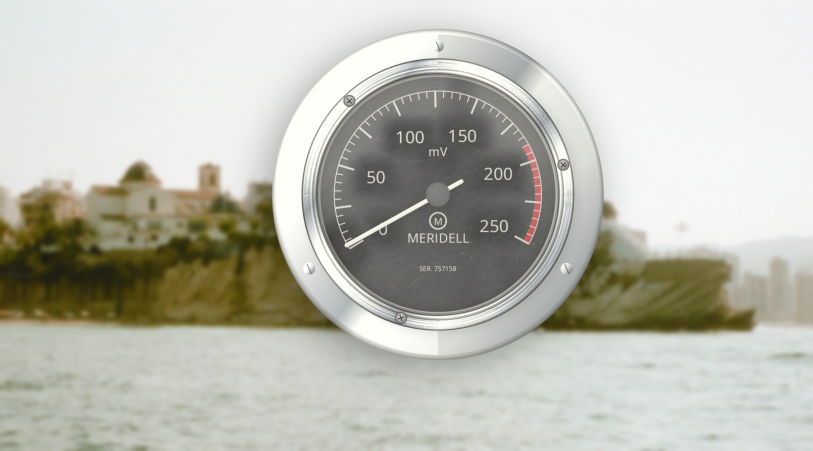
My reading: mV 2.5
